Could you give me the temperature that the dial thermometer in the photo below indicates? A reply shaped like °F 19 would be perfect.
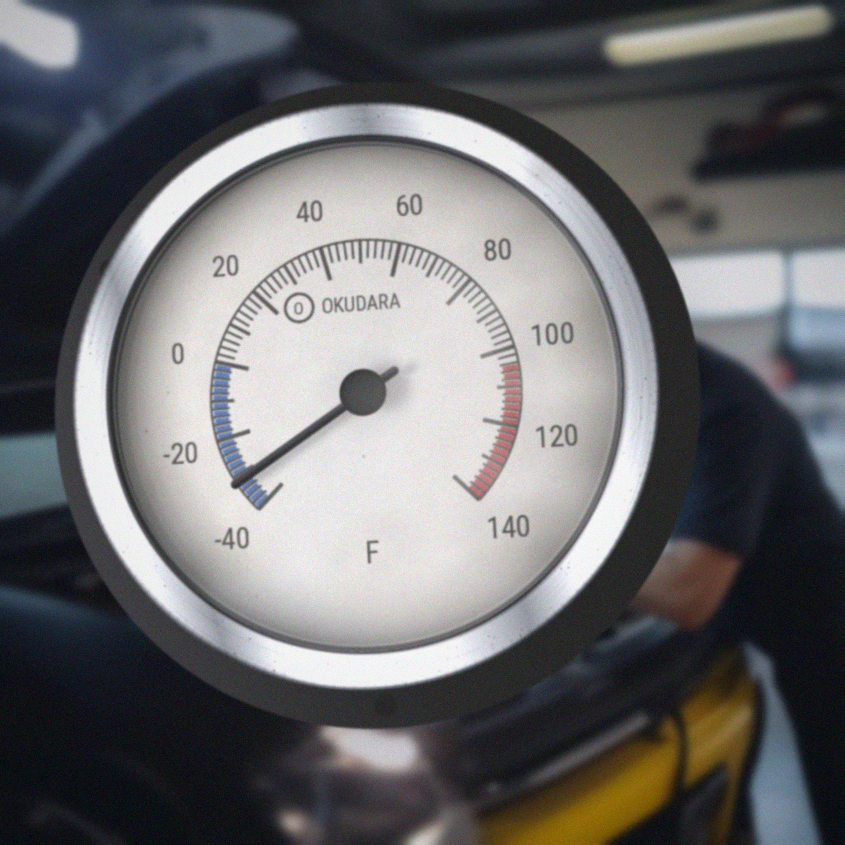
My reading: °F -32
